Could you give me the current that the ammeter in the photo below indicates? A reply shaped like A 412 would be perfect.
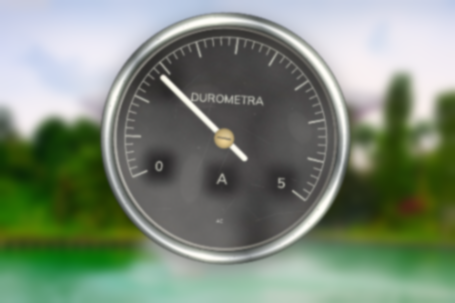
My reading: A 1.4
